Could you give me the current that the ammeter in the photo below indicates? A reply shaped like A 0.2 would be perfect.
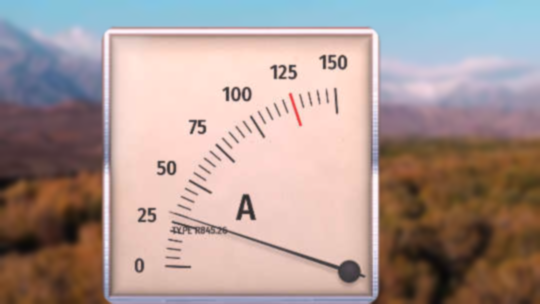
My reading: A 30
